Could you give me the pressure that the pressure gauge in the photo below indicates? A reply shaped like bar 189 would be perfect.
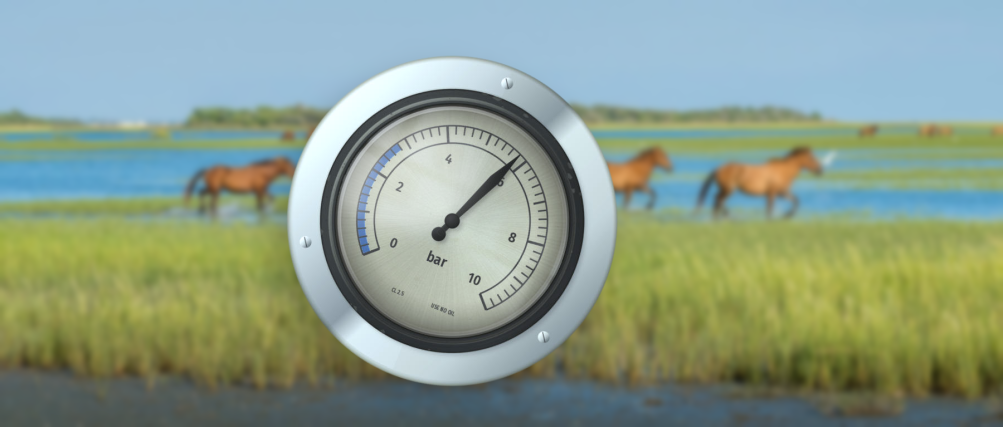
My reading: bar 5.8
